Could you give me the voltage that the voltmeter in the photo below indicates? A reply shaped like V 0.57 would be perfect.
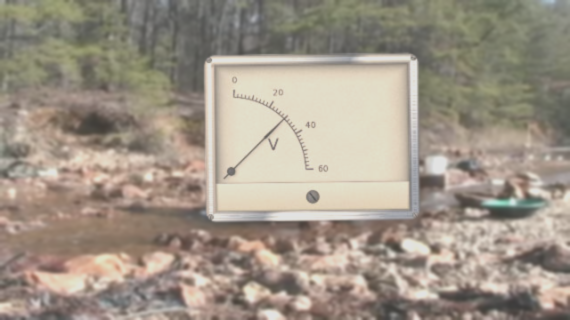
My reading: V 30
